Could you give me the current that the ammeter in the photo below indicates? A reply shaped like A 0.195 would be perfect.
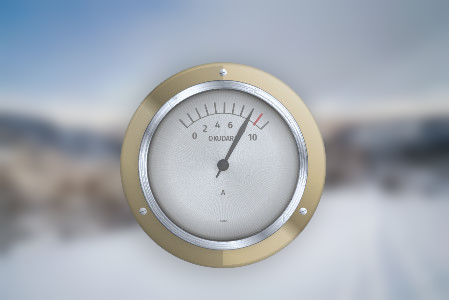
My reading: A 8
